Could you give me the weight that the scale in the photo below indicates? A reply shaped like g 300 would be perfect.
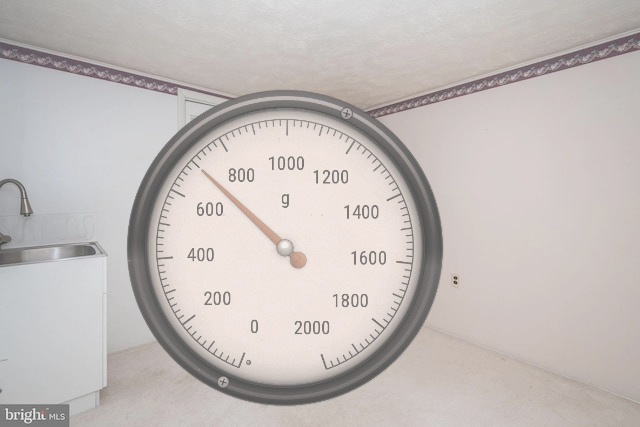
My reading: g 700
